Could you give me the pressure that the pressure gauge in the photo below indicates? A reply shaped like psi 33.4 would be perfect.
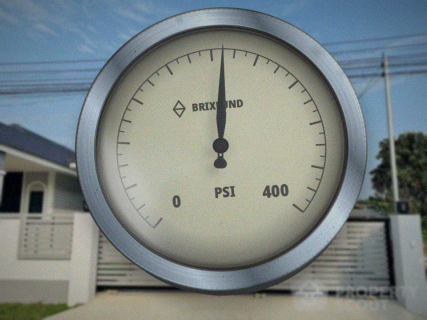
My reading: psi 210
